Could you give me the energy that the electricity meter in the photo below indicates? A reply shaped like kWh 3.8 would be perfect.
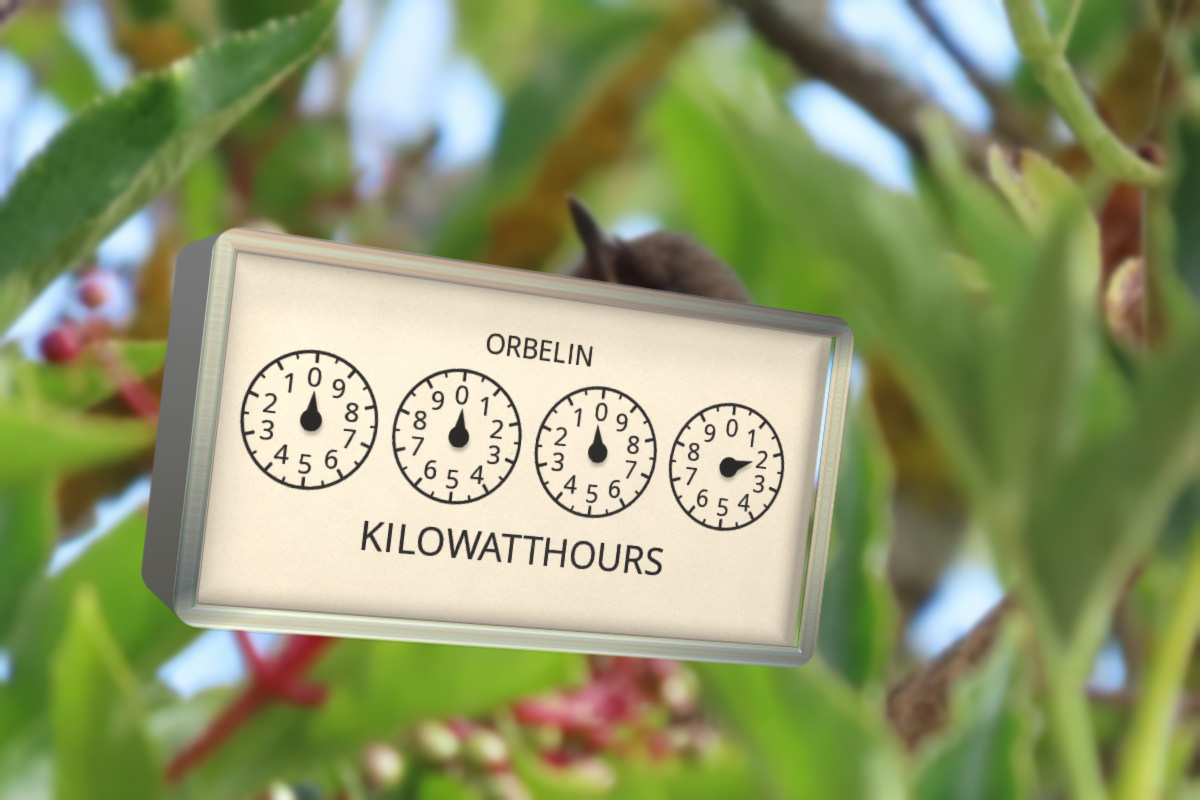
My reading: kWh 2
